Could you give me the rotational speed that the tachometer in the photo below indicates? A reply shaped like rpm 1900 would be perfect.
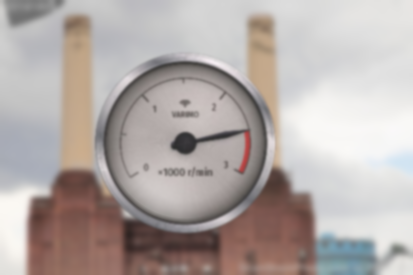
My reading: rpm 2500
